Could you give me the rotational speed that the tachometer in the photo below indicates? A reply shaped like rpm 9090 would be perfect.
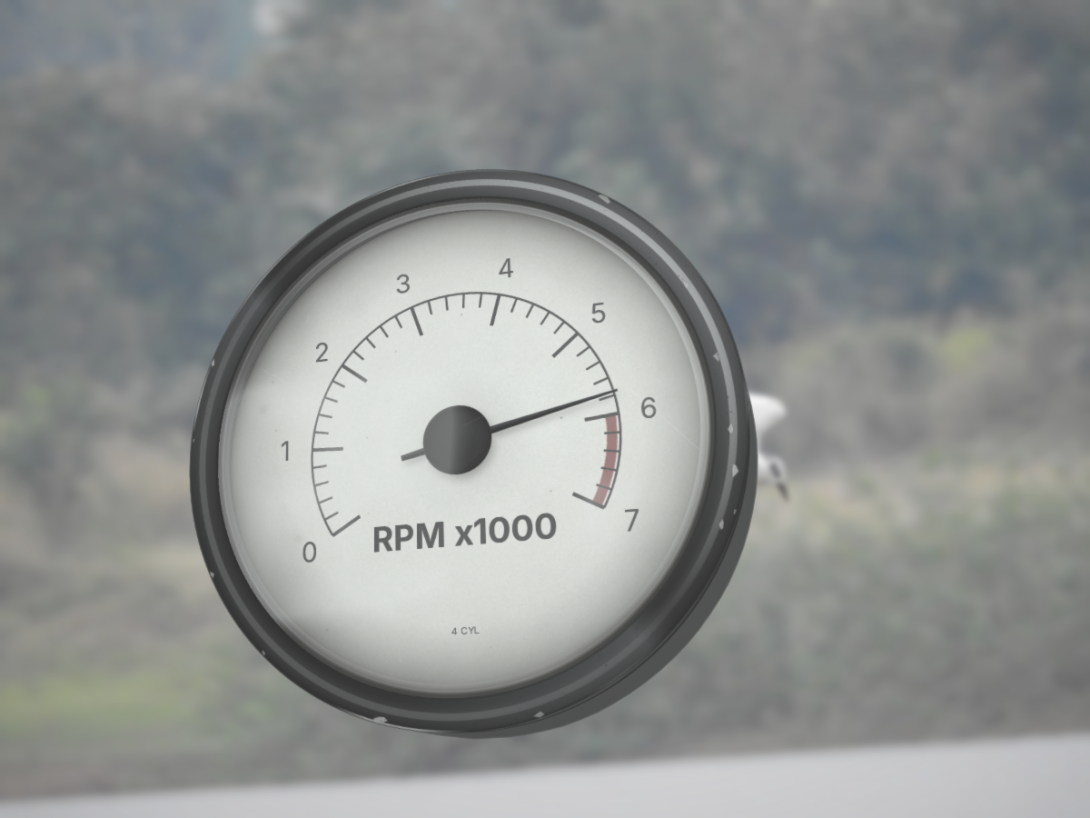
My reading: rpm 5800
